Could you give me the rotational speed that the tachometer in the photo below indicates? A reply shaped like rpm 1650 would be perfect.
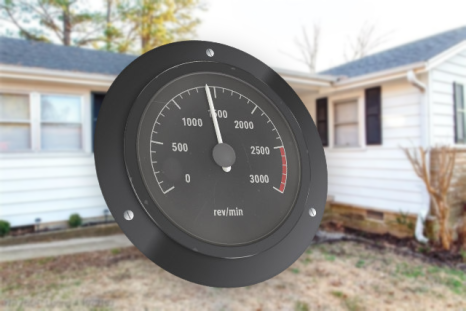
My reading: rpm 1400
